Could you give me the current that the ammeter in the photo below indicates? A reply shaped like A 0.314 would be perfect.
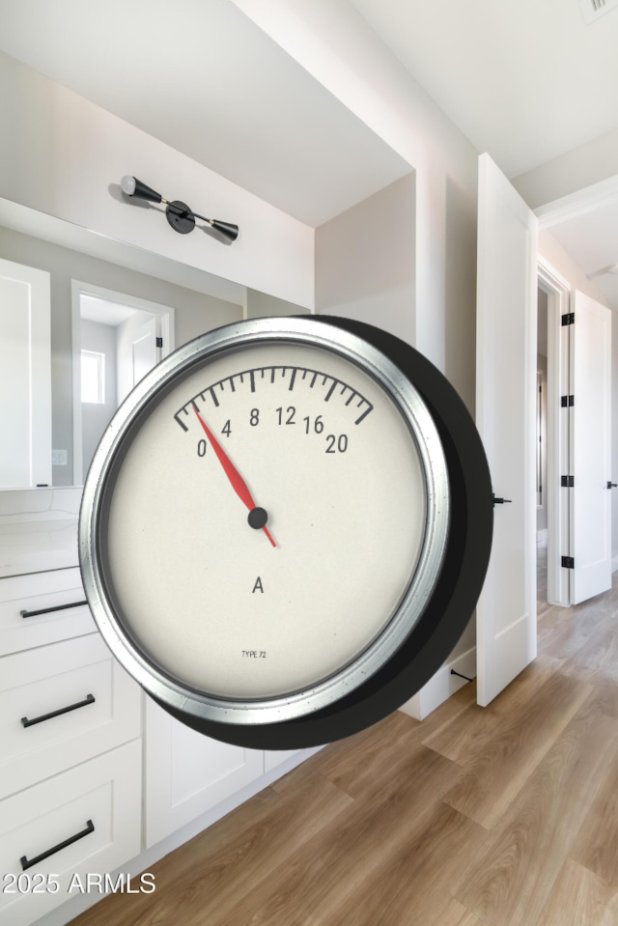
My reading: A 2
